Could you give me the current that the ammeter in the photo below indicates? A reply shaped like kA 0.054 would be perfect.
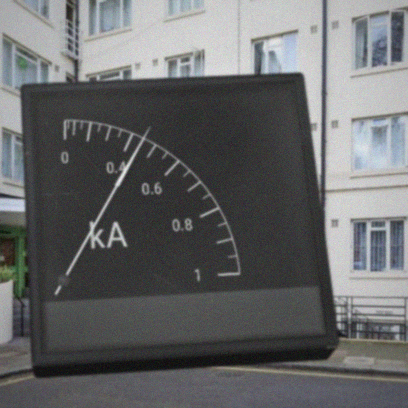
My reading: kA 0.45
